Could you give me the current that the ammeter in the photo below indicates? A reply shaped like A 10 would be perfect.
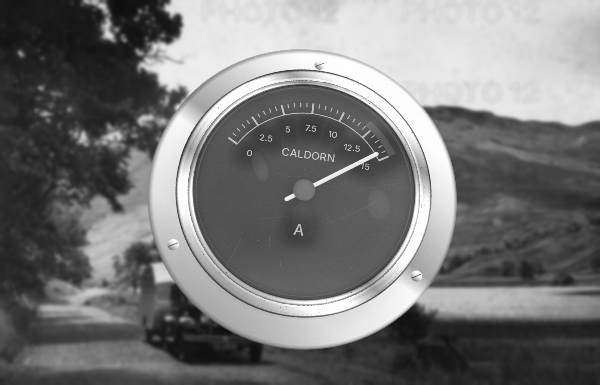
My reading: A 14.5
